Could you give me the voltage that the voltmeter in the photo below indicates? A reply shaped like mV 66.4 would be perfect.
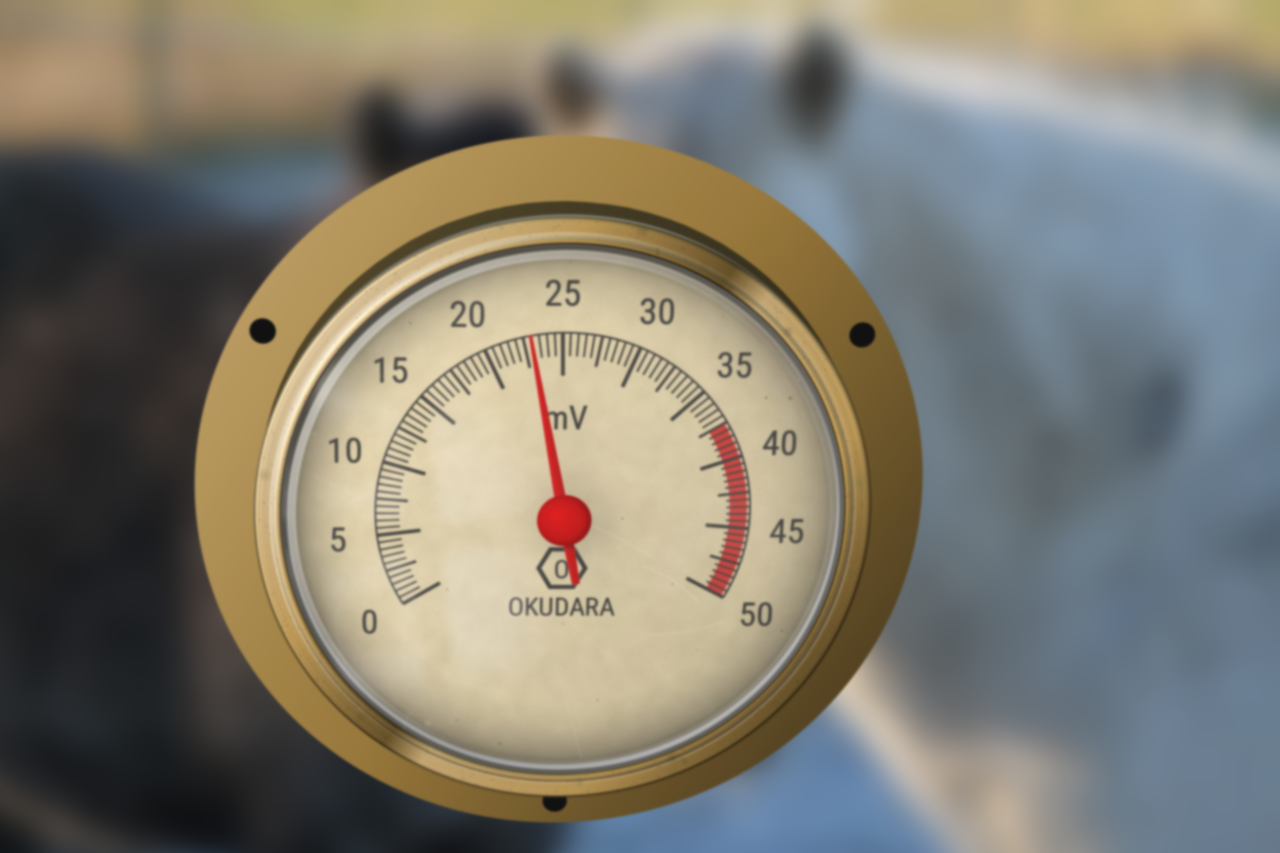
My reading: mV 23
